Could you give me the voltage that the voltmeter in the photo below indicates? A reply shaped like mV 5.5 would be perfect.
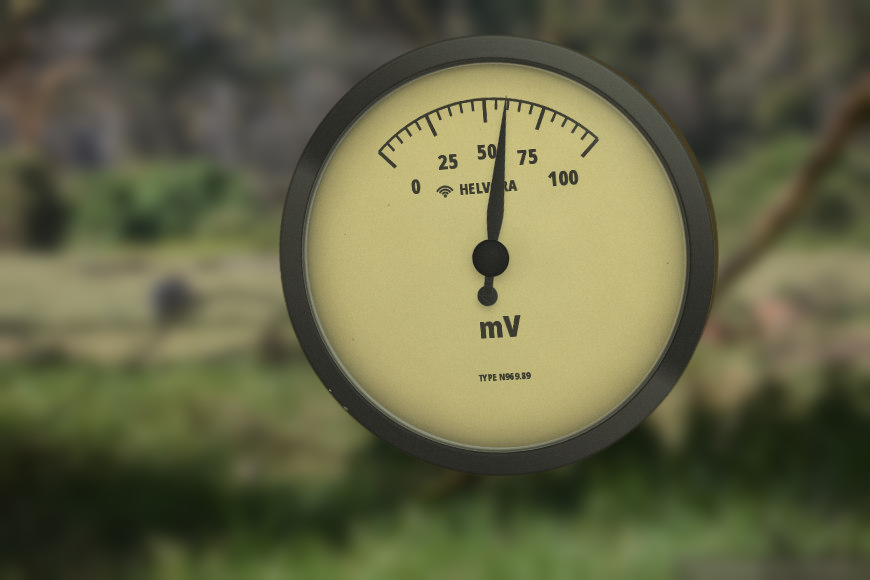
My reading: mV 60
